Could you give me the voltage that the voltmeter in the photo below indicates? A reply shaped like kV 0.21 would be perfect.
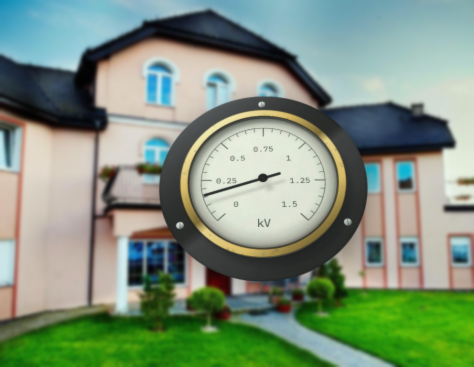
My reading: kV 0.15
